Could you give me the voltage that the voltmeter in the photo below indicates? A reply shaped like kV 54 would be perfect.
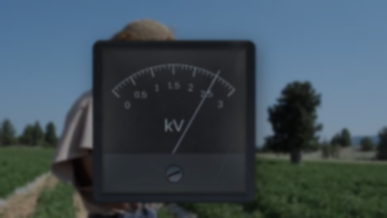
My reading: kV 2.5
